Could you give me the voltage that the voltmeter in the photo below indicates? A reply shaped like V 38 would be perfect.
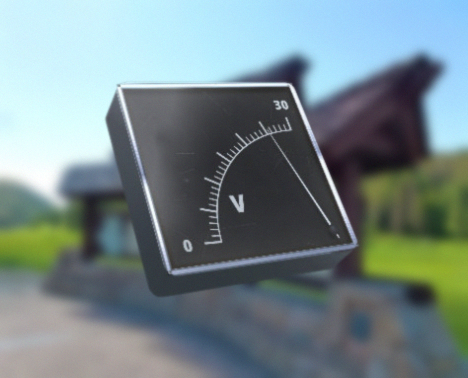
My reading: V 25
